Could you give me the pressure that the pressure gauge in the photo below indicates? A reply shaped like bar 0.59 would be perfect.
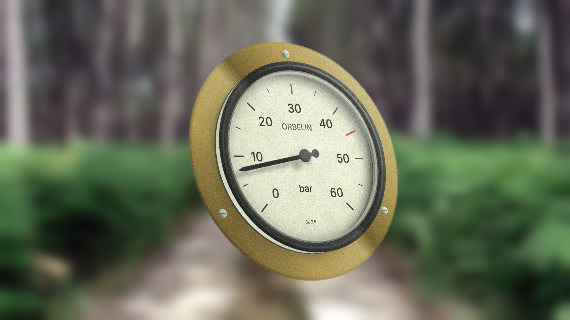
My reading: bar 7.5
